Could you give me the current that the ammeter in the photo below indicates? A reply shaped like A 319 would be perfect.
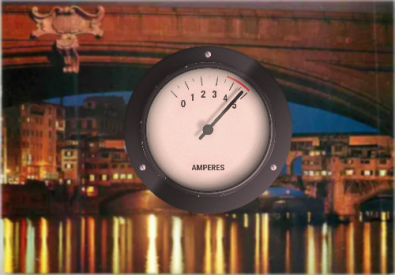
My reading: A 4.75
